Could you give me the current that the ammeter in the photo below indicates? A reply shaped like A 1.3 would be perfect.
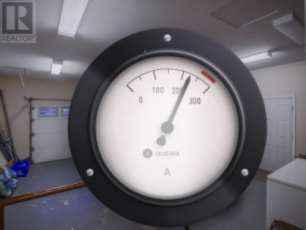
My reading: A 225
